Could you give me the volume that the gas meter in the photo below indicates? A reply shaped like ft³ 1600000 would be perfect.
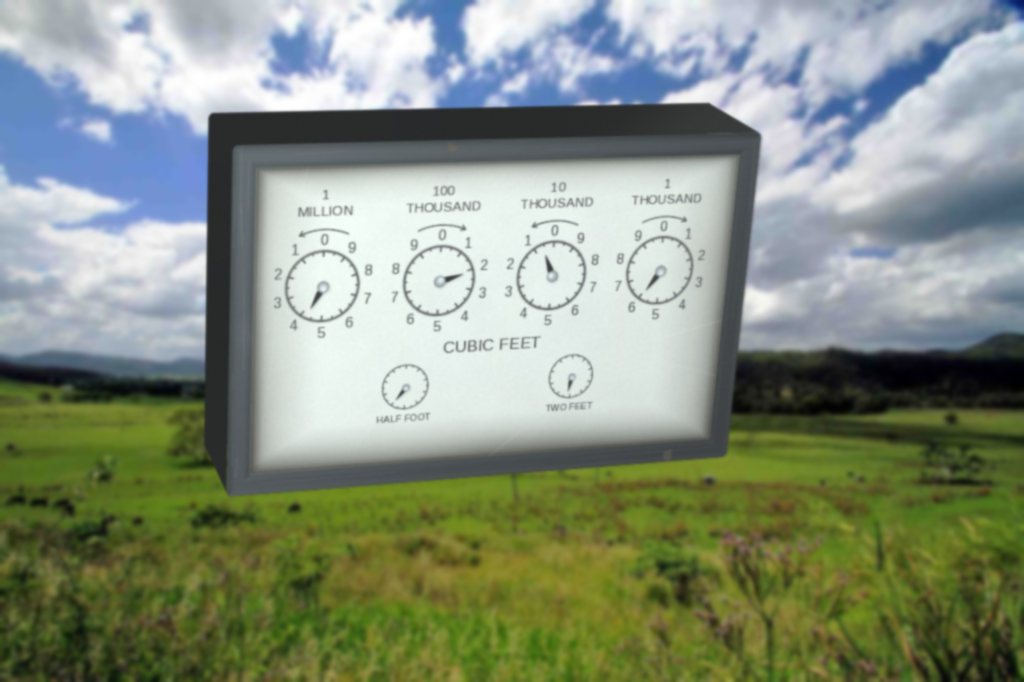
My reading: ft³ 420600
